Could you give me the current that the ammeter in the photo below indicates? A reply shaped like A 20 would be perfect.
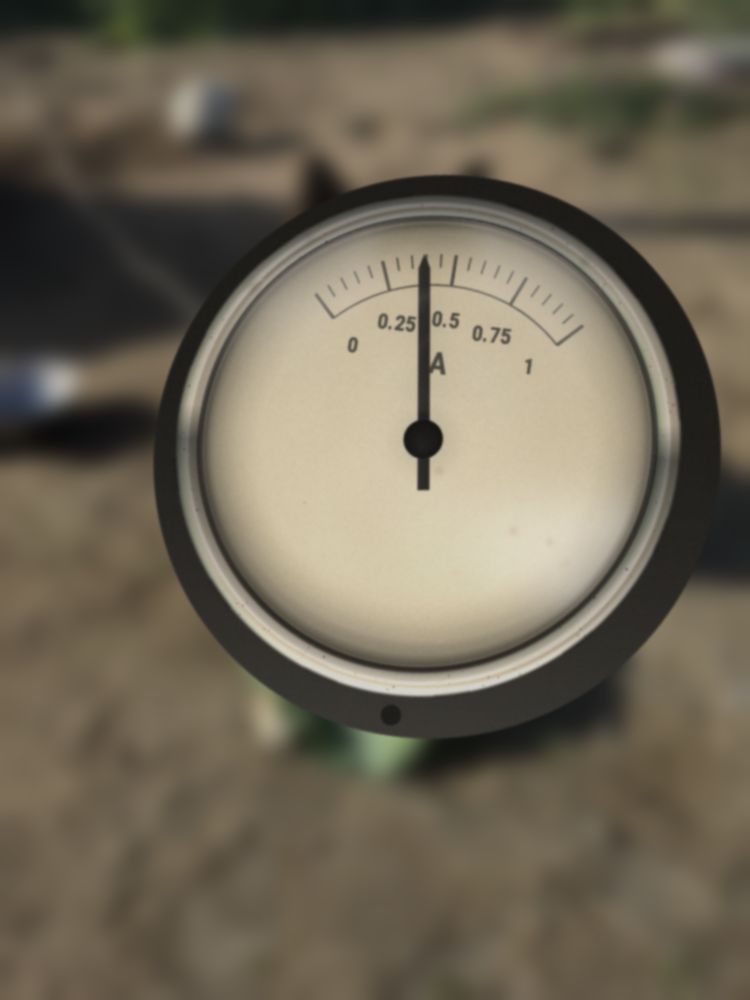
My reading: A 0.4
